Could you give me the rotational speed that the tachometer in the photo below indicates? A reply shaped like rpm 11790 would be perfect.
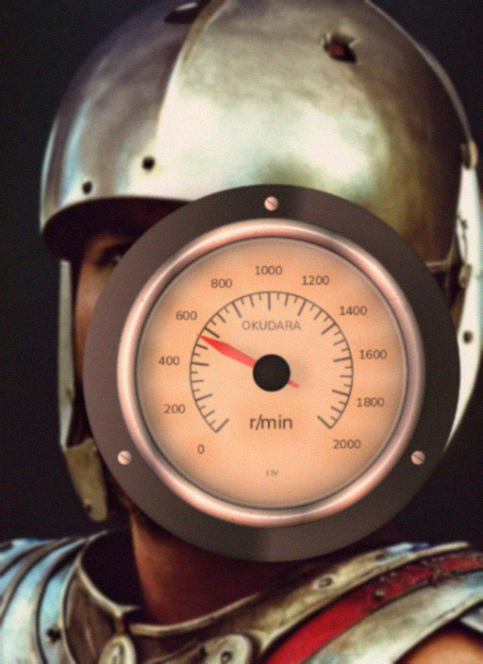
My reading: rpm 550
